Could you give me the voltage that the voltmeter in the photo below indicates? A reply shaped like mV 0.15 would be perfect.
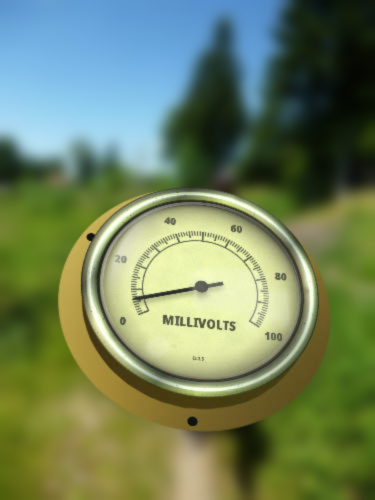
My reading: mV 5
